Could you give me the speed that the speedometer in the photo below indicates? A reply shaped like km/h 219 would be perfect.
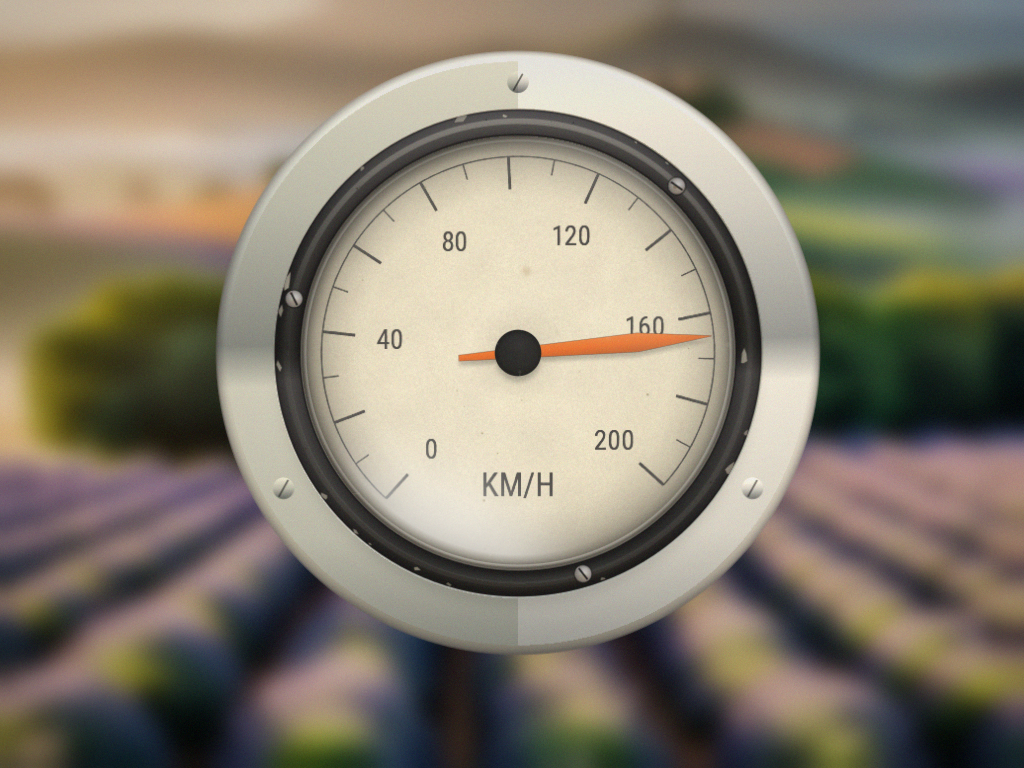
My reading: km/h 165
